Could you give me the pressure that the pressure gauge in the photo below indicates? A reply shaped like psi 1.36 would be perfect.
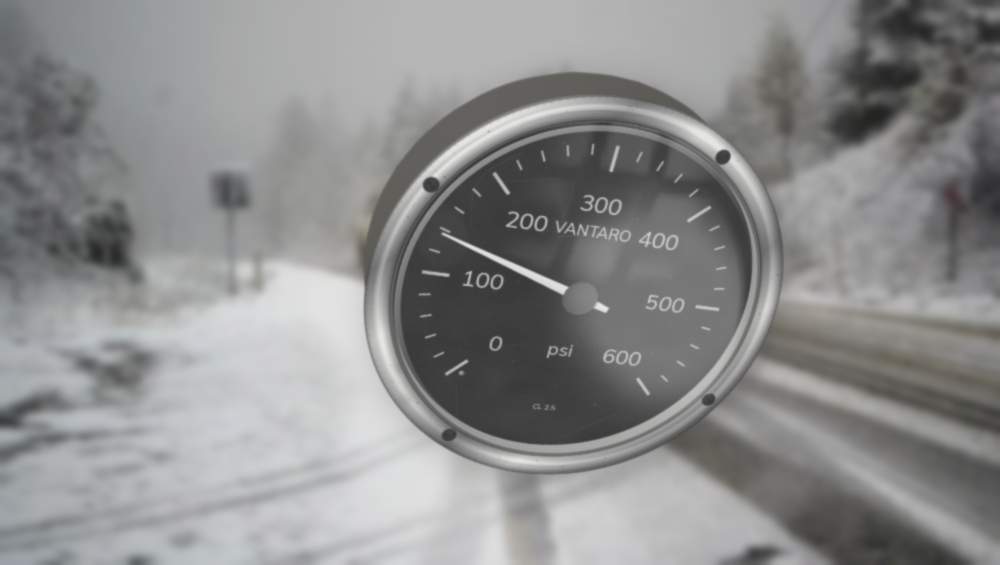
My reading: psi 140
